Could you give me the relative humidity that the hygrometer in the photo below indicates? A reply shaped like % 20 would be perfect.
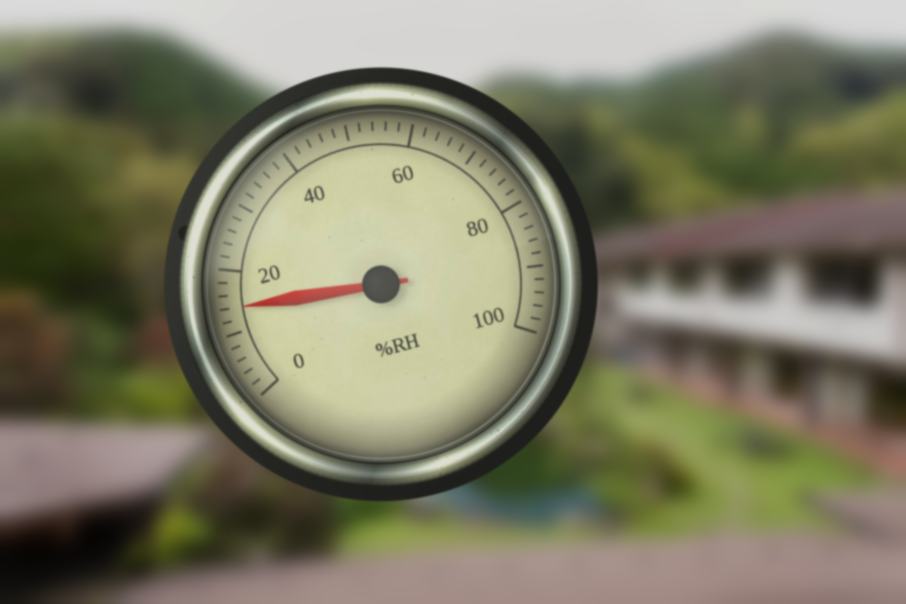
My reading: % 14
